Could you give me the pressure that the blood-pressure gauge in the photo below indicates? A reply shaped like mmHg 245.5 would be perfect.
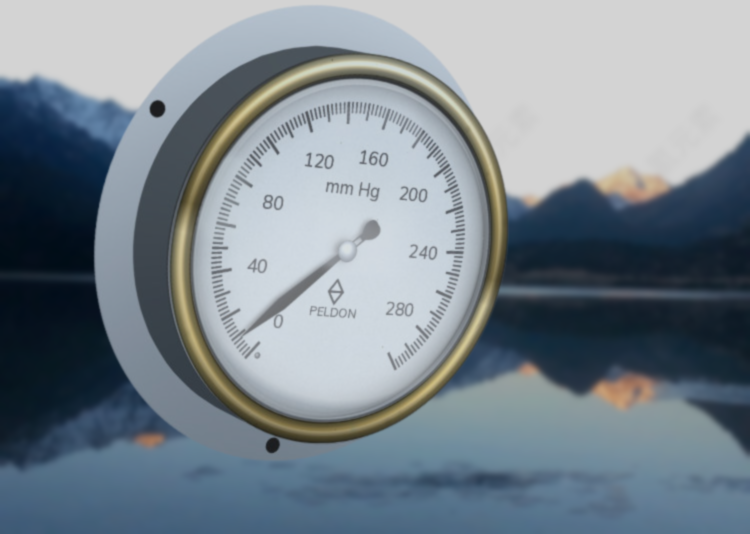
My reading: mmHg 10
